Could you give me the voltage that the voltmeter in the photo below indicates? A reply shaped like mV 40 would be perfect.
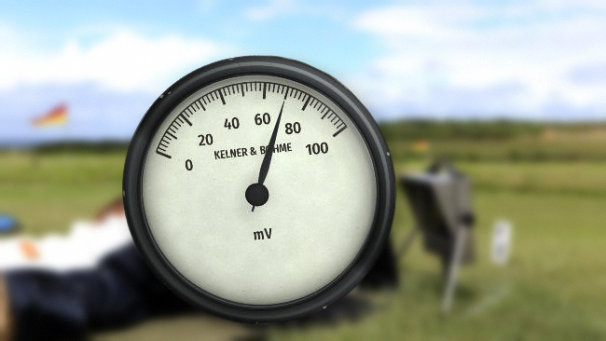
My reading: mV 70
